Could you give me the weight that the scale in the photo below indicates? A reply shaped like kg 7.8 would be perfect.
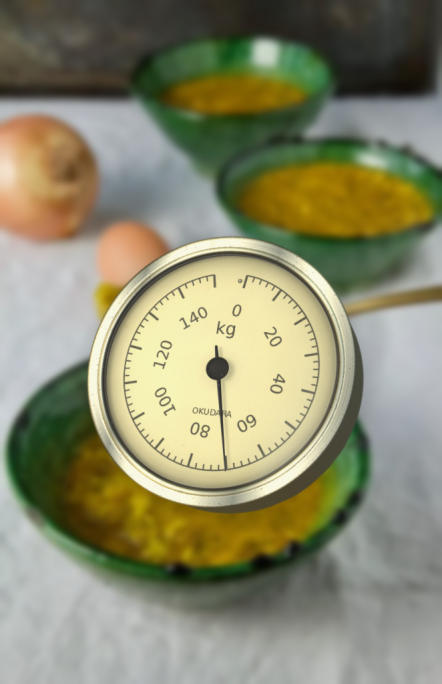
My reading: kg 70
